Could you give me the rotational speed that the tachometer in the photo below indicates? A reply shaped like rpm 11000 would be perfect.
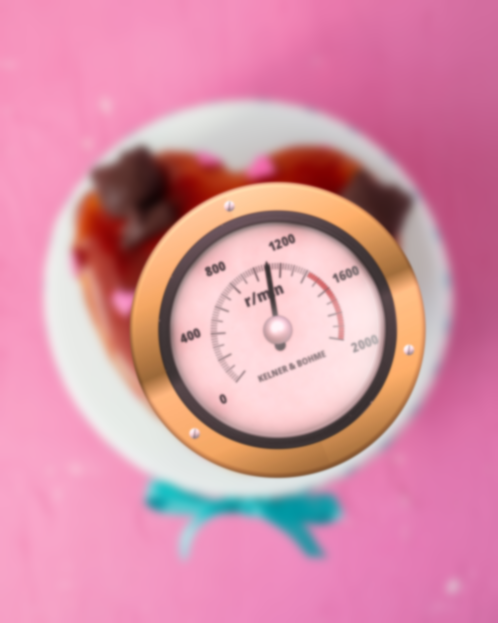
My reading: rpm 1100
